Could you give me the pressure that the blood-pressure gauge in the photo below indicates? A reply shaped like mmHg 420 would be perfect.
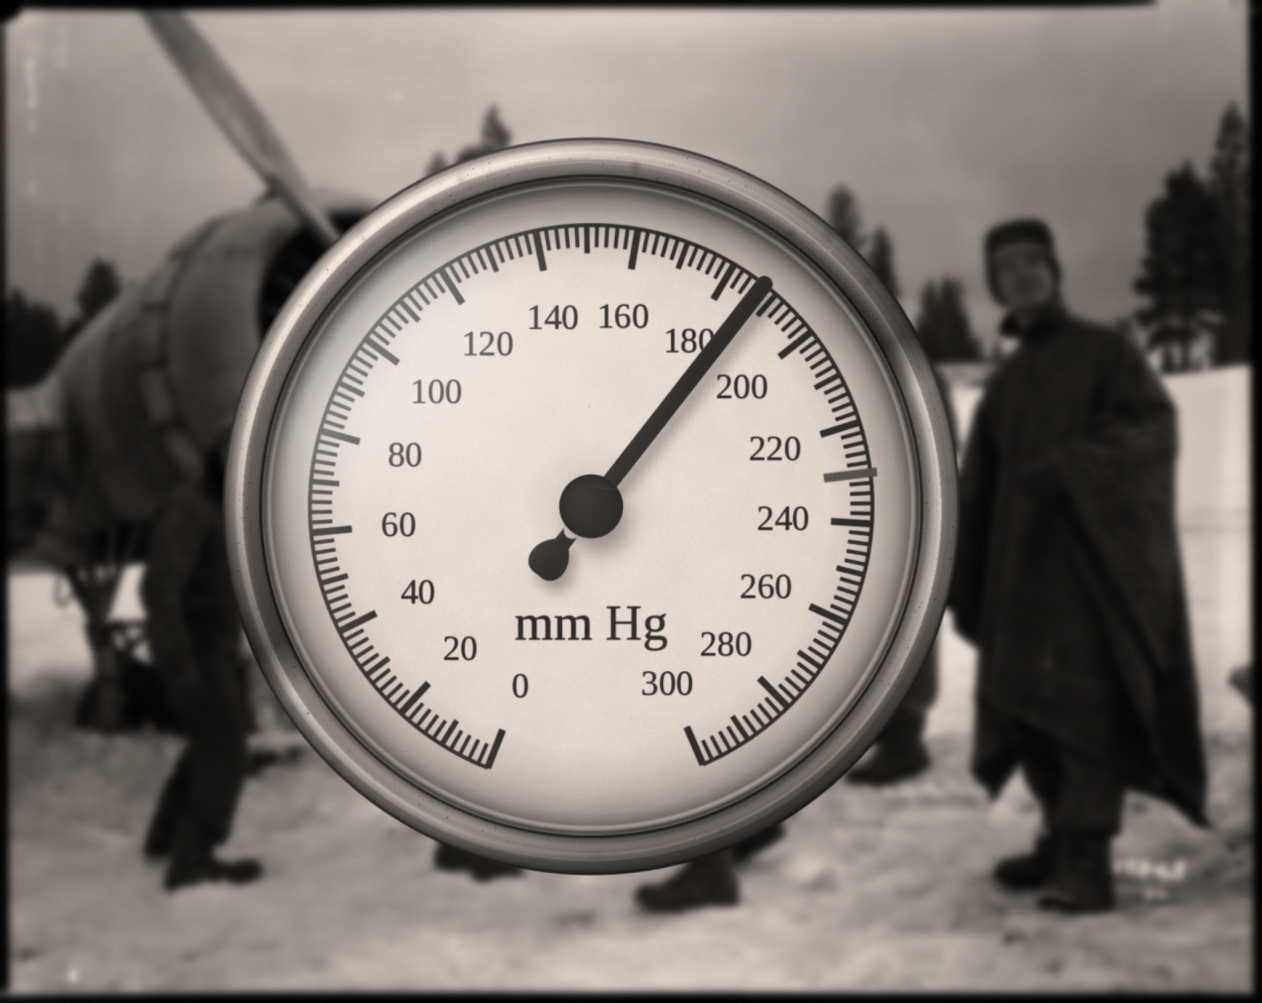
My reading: mmHg 187
